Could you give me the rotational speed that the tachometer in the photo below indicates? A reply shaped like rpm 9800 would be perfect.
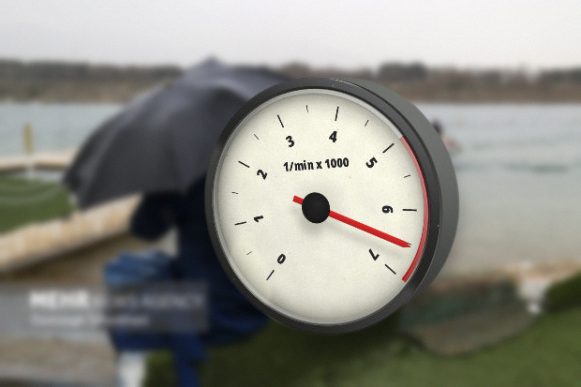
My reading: rpm 6500
